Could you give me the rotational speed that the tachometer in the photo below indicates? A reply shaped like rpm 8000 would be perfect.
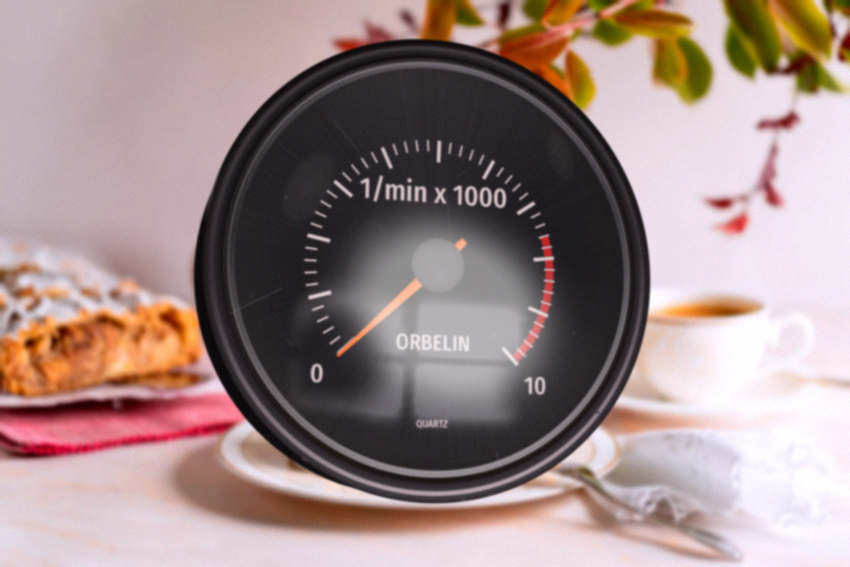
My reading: rpm 0
